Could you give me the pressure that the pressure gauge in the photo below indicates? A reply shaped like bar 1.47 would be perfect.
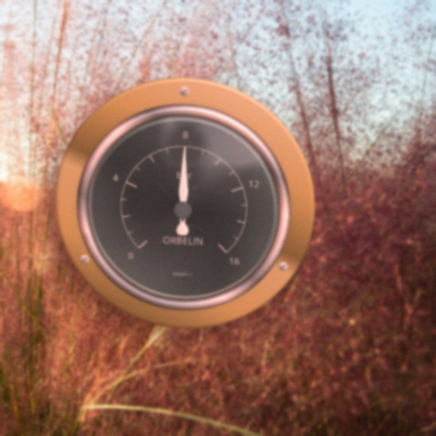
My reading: bar 8
